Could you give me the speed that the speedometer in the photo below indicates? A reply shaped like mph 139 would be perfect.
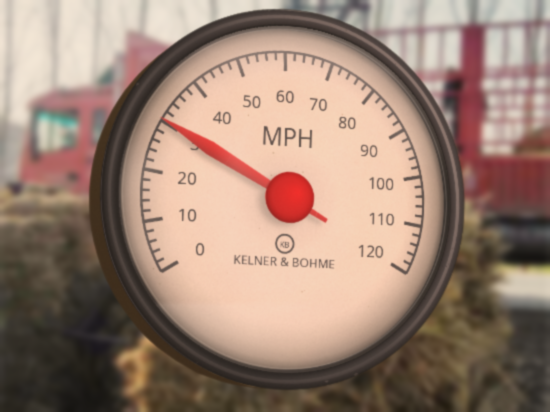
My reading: mph 30
